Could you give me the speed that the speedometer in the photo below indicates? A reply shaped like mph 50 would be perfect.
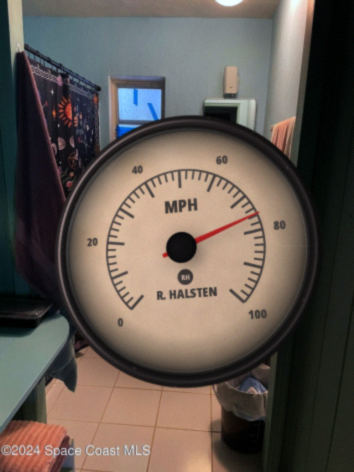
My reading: mph 76
